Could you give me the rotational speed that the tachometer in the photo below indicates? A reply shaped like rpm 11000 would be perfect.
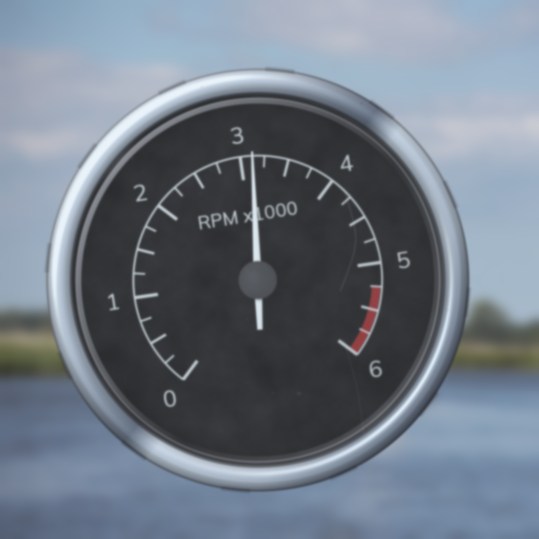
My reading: rpm 3125
